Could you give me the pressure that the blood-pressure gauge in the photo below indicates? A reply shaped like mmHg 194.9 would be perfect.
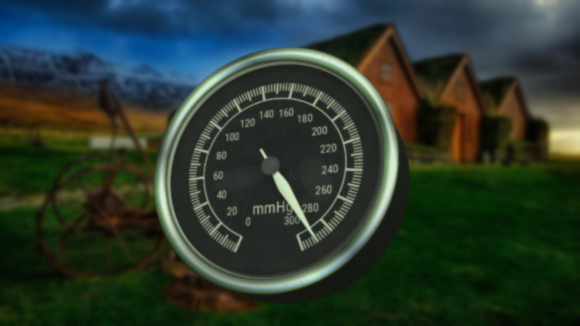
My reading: mmHg 290
